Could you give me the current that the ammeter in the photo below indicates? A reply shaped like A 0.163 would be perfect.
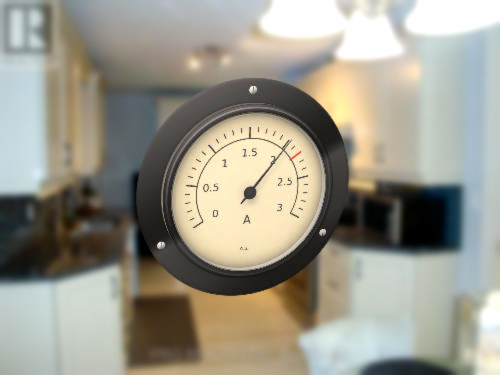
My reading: A 2
